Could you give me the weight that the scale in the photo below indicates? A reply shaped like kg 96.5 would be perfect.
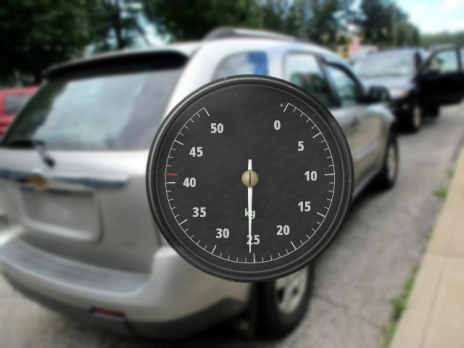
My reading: kg 25.5
